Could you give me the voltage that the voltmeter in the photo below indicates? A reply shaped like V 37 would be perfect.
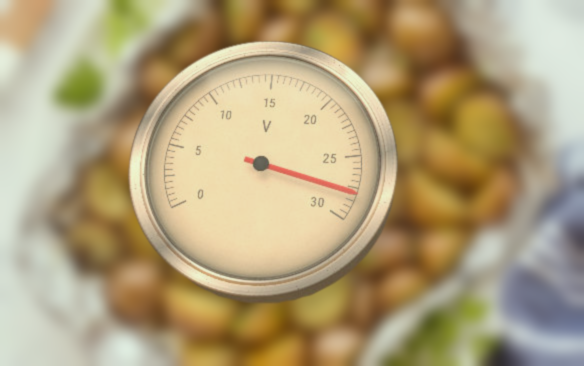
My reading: V 28
